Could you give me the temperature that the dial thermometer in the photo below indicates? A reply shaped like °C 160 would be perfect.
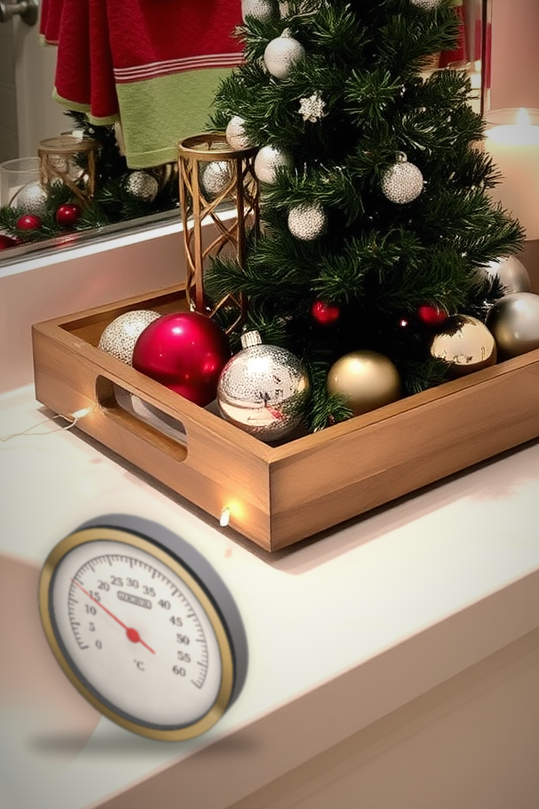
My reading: °C 15
